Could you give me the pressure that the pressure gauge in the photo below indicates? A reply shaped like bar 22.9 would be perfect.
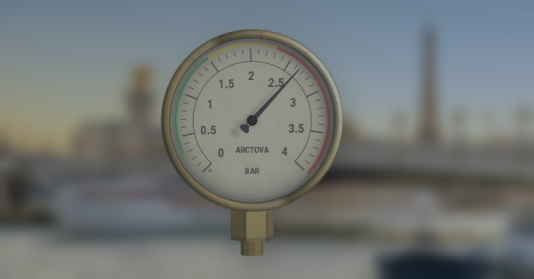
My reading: bar 2.65
